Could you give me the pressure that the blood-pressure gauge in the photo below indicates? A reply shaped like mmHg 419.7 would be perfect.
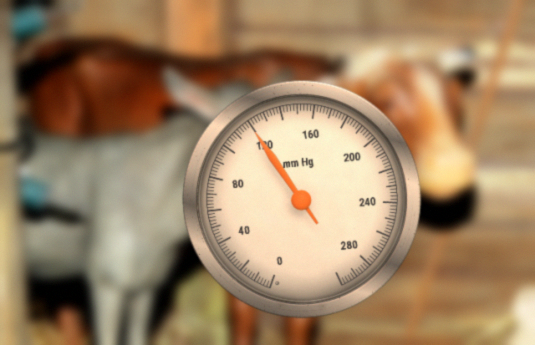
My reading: mmHg 120
